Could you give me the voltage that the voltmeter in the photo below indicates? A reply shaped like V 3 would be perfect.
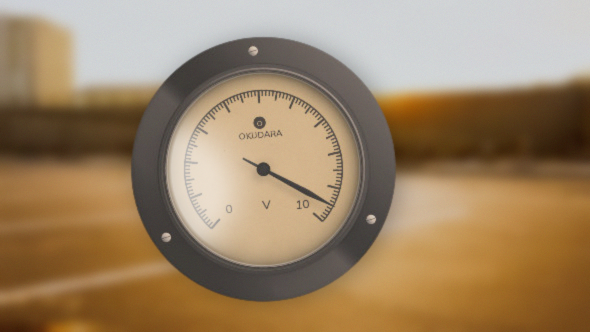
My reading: V 9.5
